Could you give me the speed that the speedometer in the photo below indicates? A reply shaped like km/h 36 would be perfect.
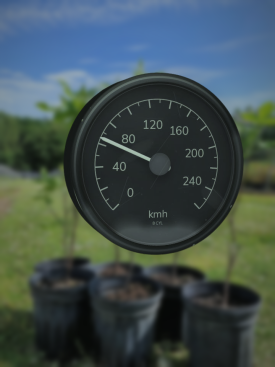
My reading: km/h 65
